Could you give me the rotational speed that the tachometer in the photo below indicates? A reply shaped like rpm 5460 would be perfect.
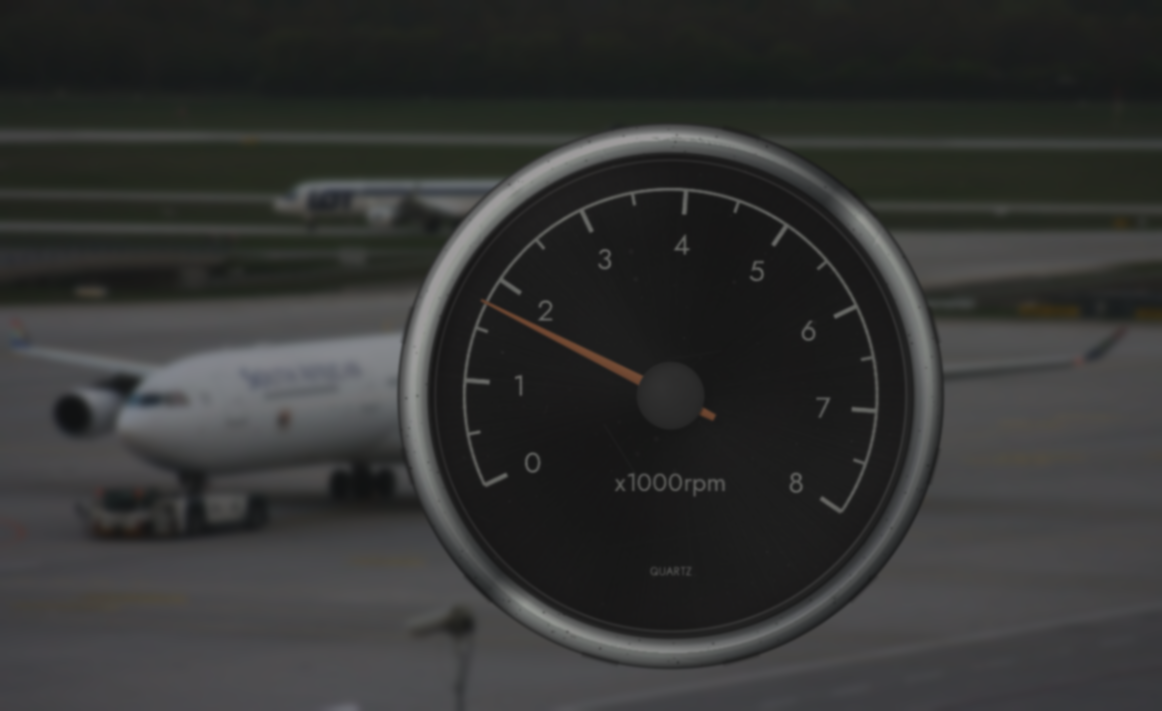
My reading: rpm 1750
